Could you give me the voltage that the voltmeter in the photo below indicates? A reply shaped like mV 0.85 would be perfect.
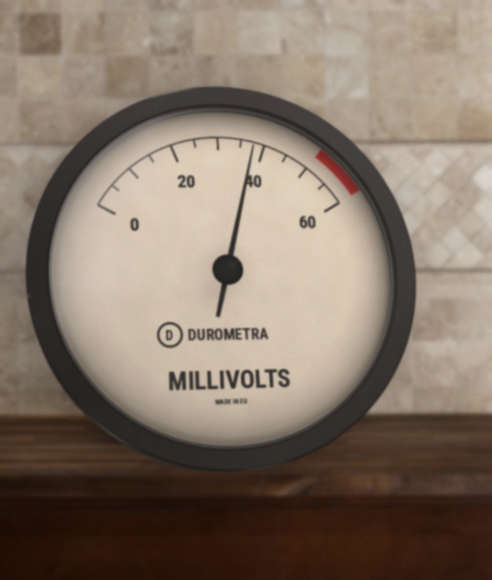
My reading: mV 37.5
